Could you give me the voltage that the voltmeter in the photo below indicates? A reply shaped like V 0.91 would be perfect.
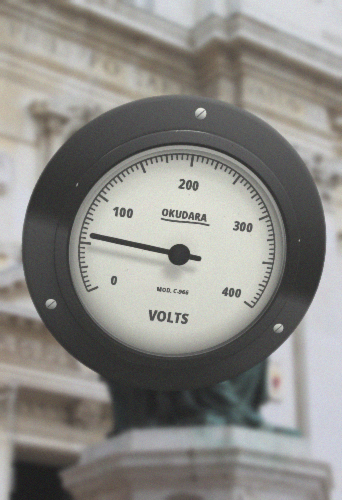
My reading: V 60
